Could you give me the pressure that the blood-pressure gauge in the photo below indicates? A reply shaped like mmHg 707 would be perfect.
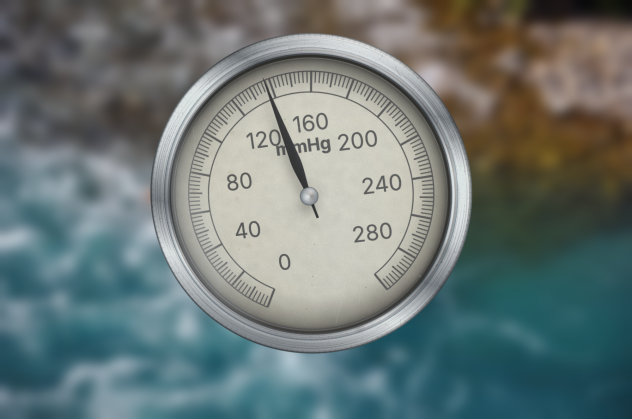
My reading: mmHg 138
